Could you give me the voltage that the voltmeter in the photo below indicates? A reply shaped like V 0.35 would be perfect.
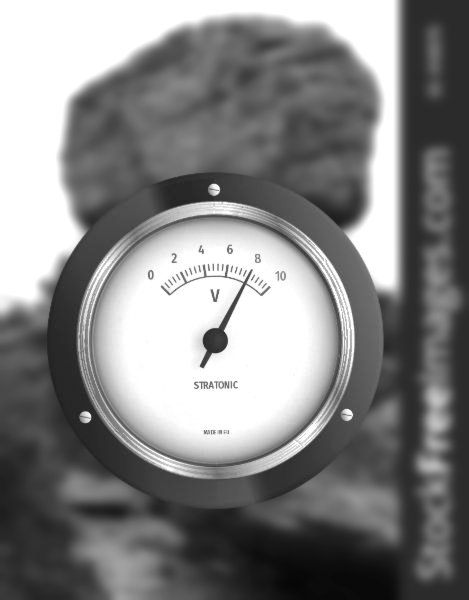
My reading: V 8
